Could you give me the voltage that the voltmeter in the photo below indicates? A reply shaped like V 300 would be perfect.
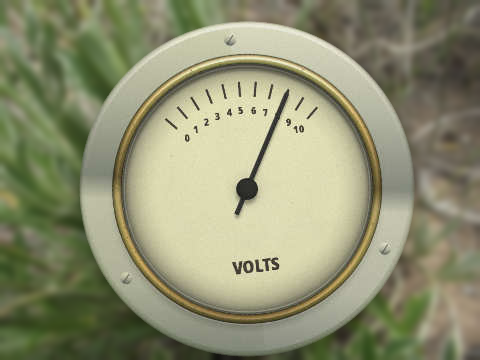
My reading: V 8
